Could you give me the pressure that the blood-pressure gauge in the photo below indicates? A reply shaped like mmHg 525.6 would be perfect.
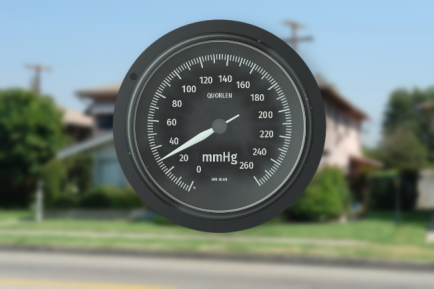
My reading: mmHg 30
